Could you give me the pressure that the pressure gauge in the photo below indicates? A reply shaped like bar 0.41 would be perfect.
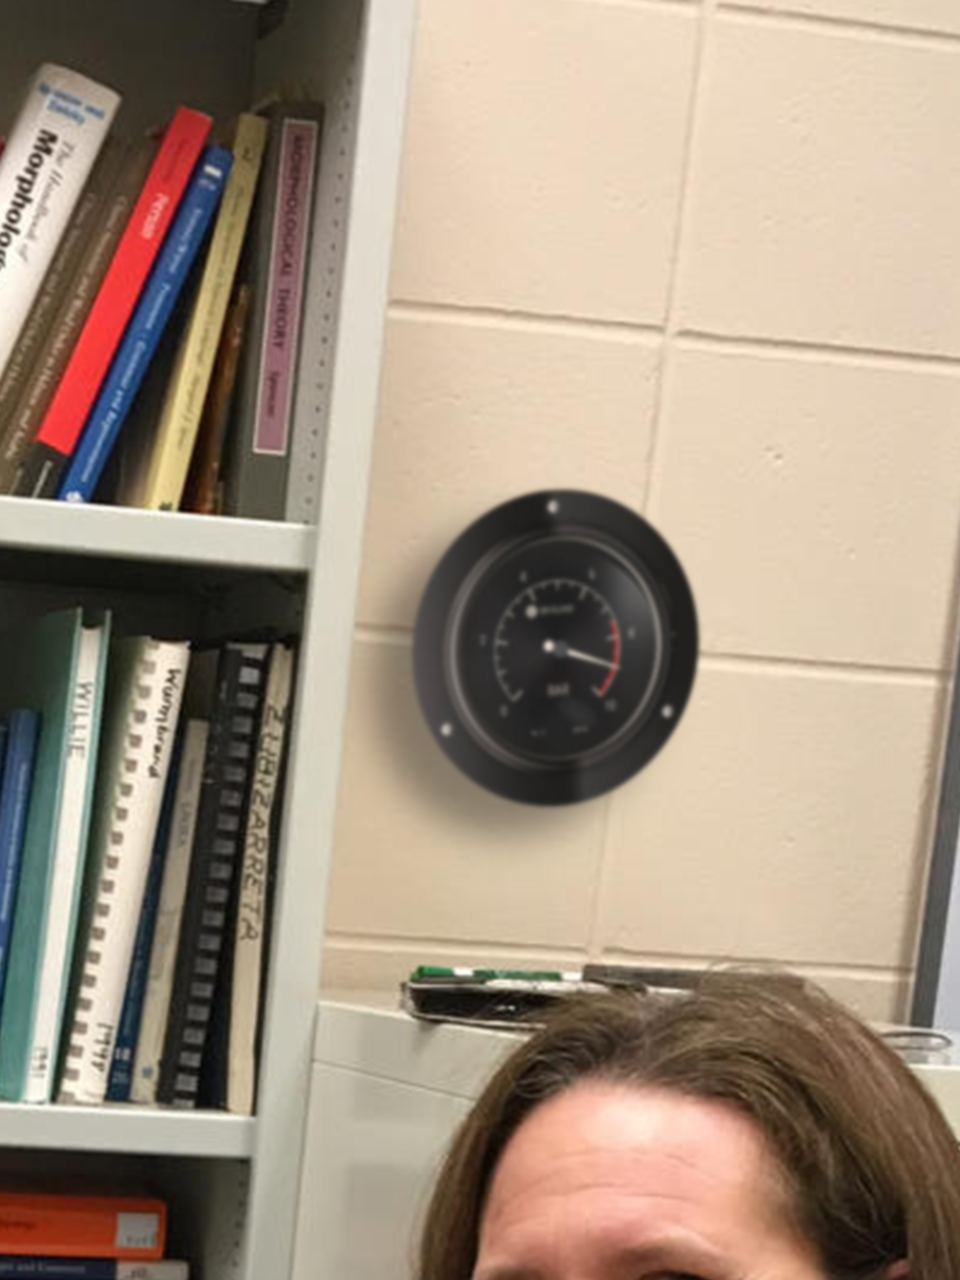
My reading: bar 9
